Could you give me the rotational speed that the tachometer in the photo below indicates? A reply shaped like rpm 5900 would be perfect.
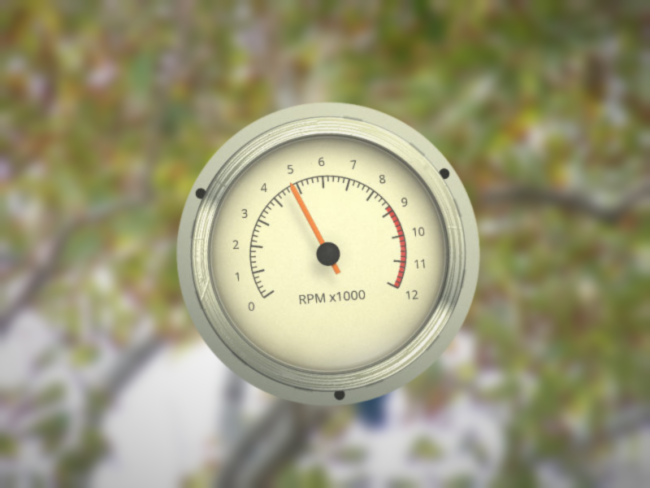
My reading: rpm 4800
